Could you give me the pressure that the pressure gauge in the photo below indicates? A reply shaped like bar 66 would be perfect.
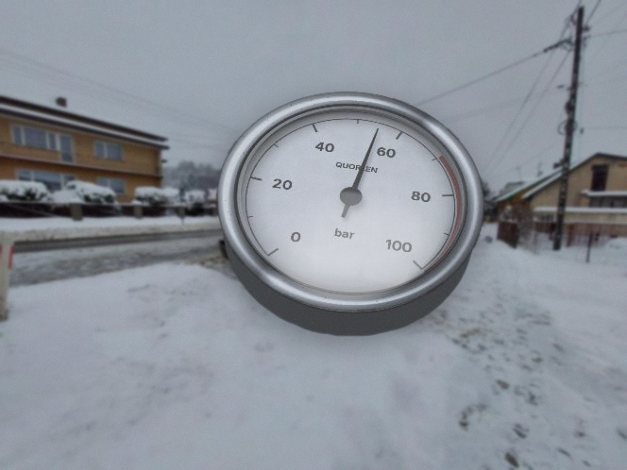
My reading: bar 55
